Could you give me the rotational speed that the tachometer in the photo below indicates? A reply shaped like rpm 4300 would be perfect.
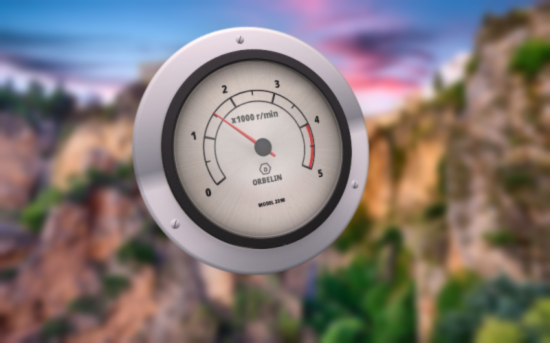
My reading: rpm 1500
